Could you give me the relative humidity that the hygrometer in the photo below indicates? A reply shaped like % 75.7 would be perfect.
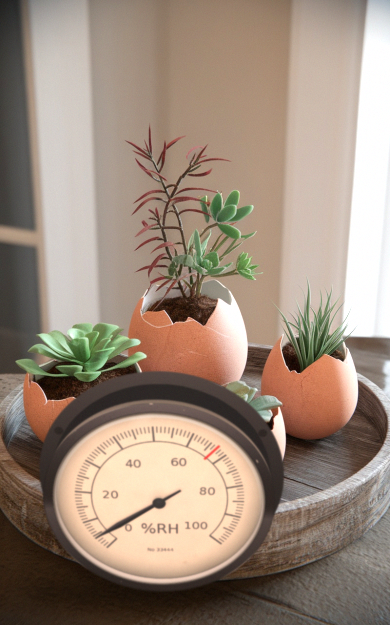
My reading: % 5
